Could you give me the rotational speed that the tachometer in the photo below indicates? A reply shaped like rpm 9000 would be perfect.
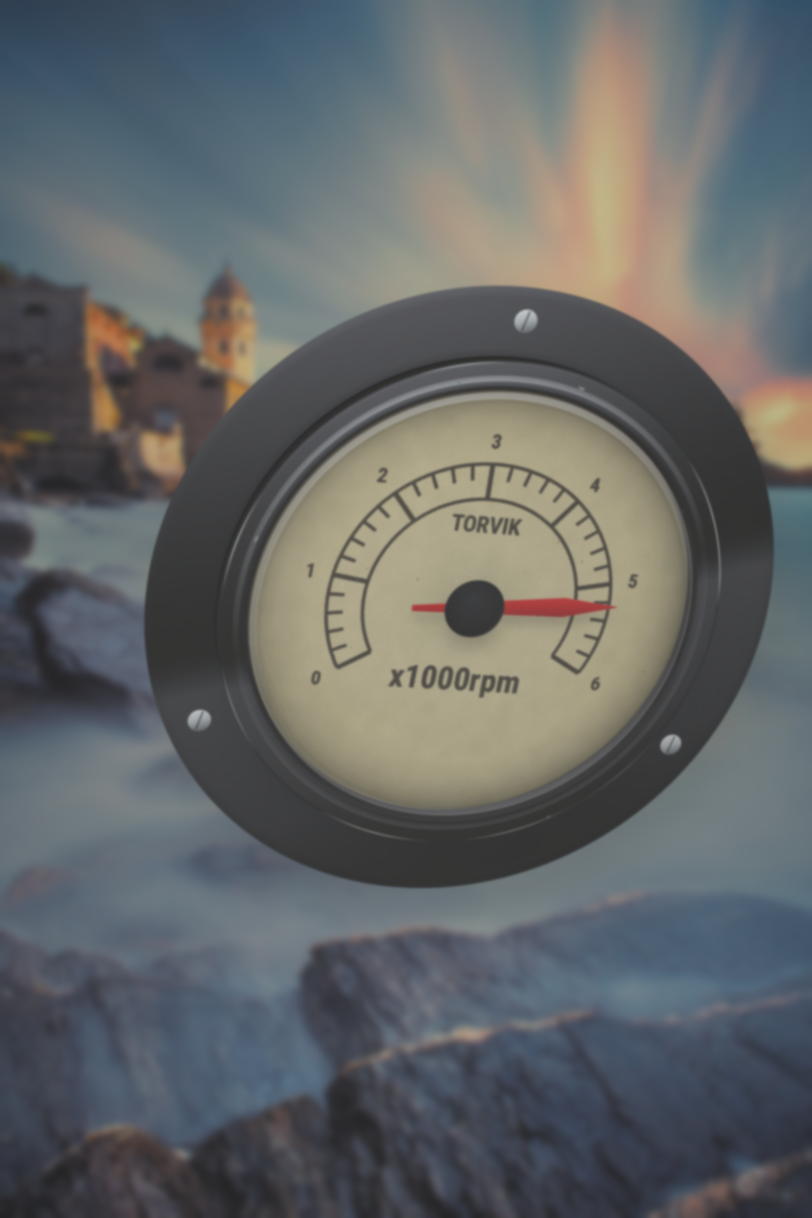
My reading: rpm 5200
